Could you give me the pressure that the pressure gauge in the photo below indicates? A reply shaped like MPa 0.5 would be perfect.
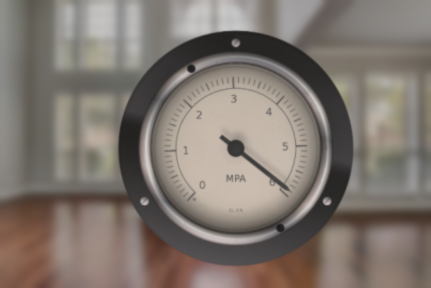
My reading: MPa 5.9
